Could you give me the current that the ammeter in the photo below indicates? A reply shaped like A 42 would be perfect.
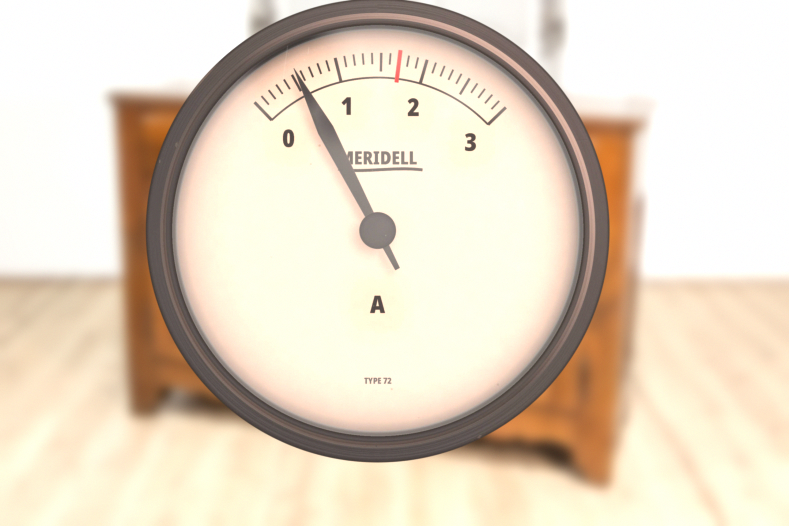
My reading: A 0.55
